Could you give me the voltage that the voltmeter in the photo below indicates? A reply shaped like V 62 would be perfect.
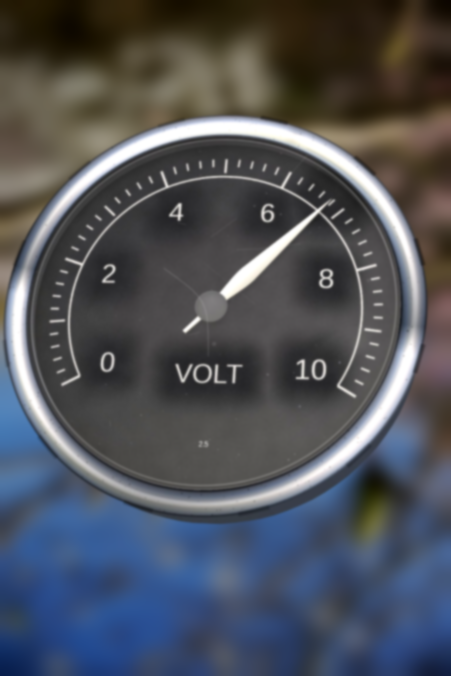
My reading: V 6.8
